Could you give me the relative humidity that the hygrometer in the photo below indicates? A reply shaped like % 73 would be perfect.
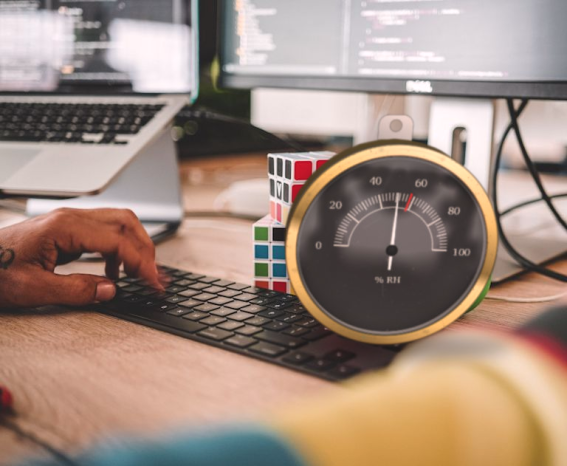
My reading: % 50
